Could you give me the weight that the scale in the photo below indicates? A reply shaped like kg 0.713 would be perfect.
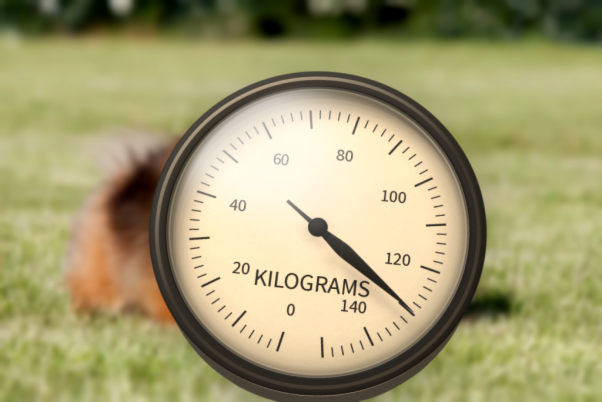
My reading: kg 130
